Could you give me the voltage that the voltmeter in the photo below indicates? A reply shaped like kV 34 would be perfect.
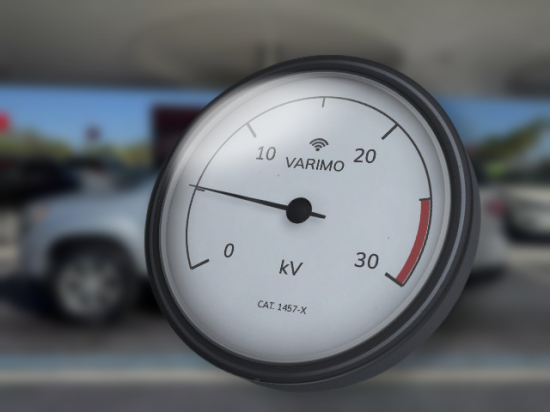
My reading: kV 5
